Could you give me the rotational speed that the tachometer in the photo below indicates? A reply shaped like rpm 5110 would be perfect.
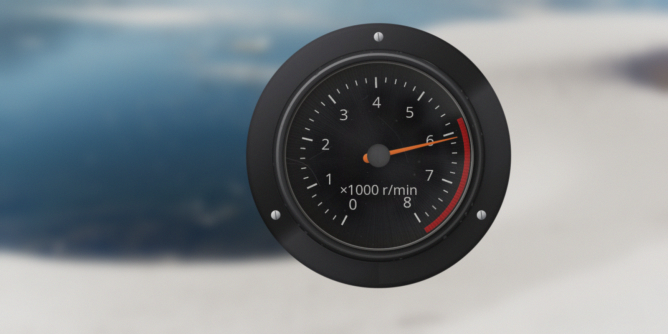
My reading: rpm 6100
